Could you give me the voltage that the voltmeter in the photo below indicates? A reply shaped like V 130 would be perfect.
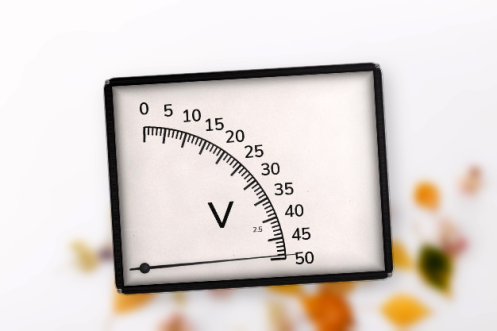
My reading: V 49
